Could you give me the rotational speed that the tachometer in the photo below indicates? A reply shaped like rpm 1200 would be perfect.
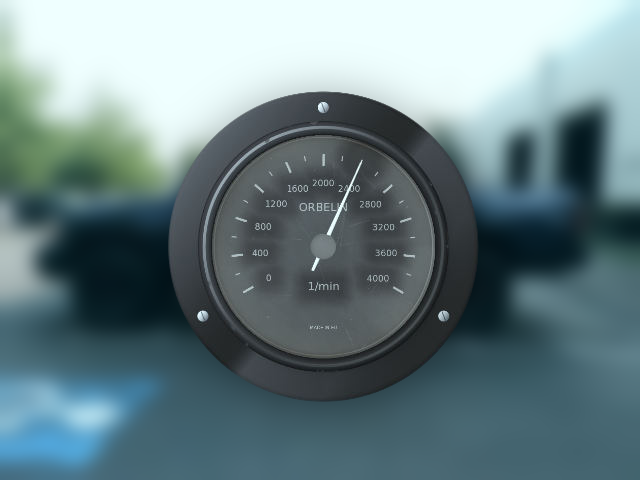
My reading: rpm 2400
